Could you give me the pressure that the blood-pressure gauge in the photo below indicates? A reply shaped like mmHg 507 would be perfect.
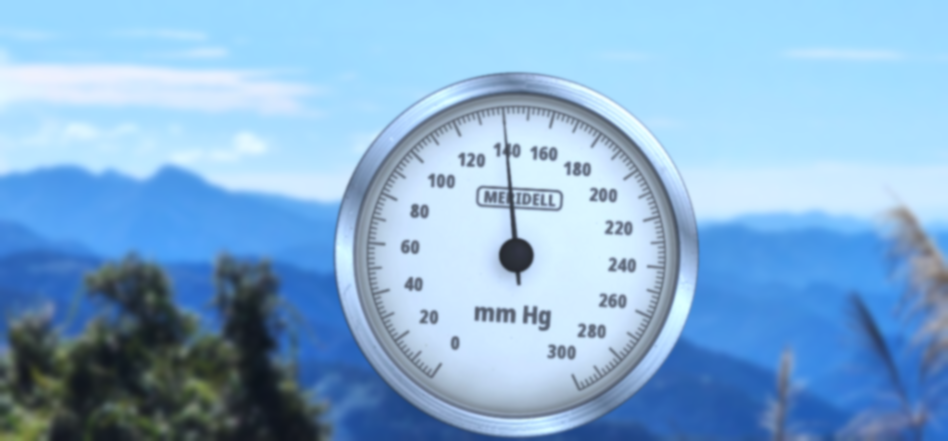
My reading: mmHg 140
